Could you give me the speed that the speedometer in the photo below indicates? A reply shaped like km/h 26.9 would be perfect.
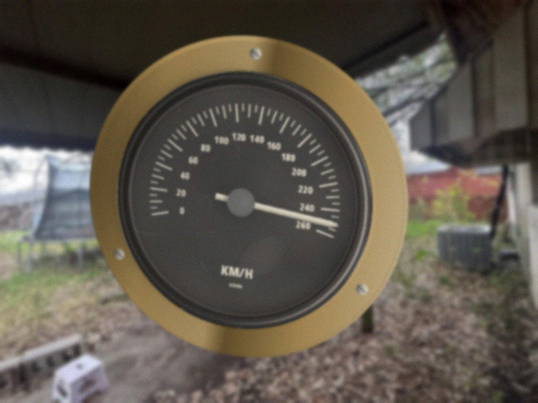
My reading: km/h 250
